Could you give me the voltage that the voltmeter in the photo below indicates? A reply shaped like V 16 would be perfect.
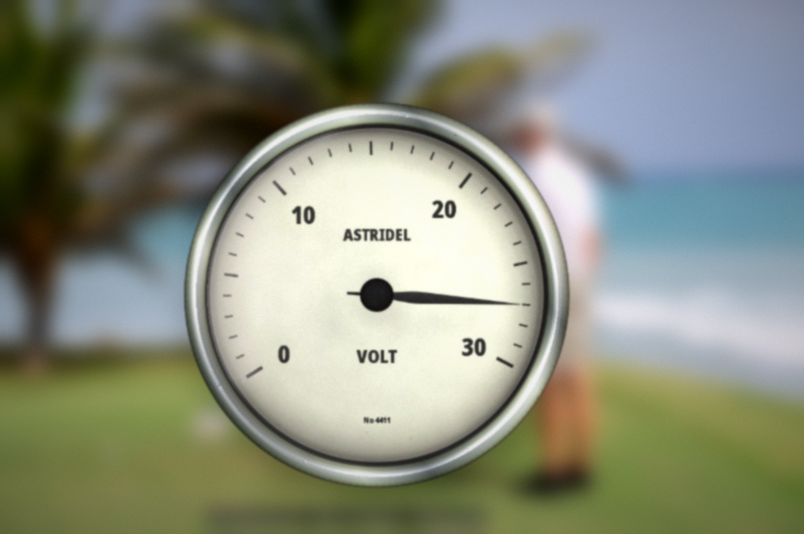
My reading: V 27
